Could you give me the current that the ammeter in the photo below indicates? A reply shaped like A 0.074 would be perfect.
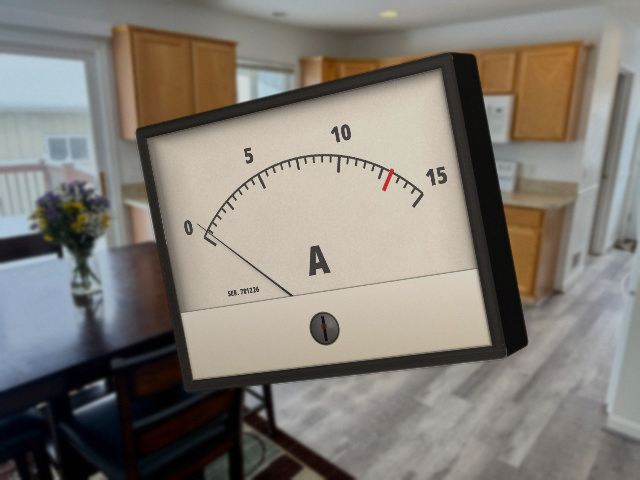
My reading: A 0.5
